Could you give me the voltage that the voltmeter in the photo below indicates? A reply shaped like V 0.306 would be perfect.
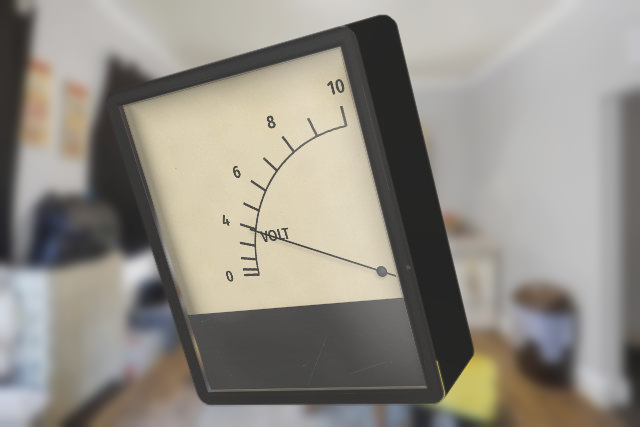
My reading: V 4
